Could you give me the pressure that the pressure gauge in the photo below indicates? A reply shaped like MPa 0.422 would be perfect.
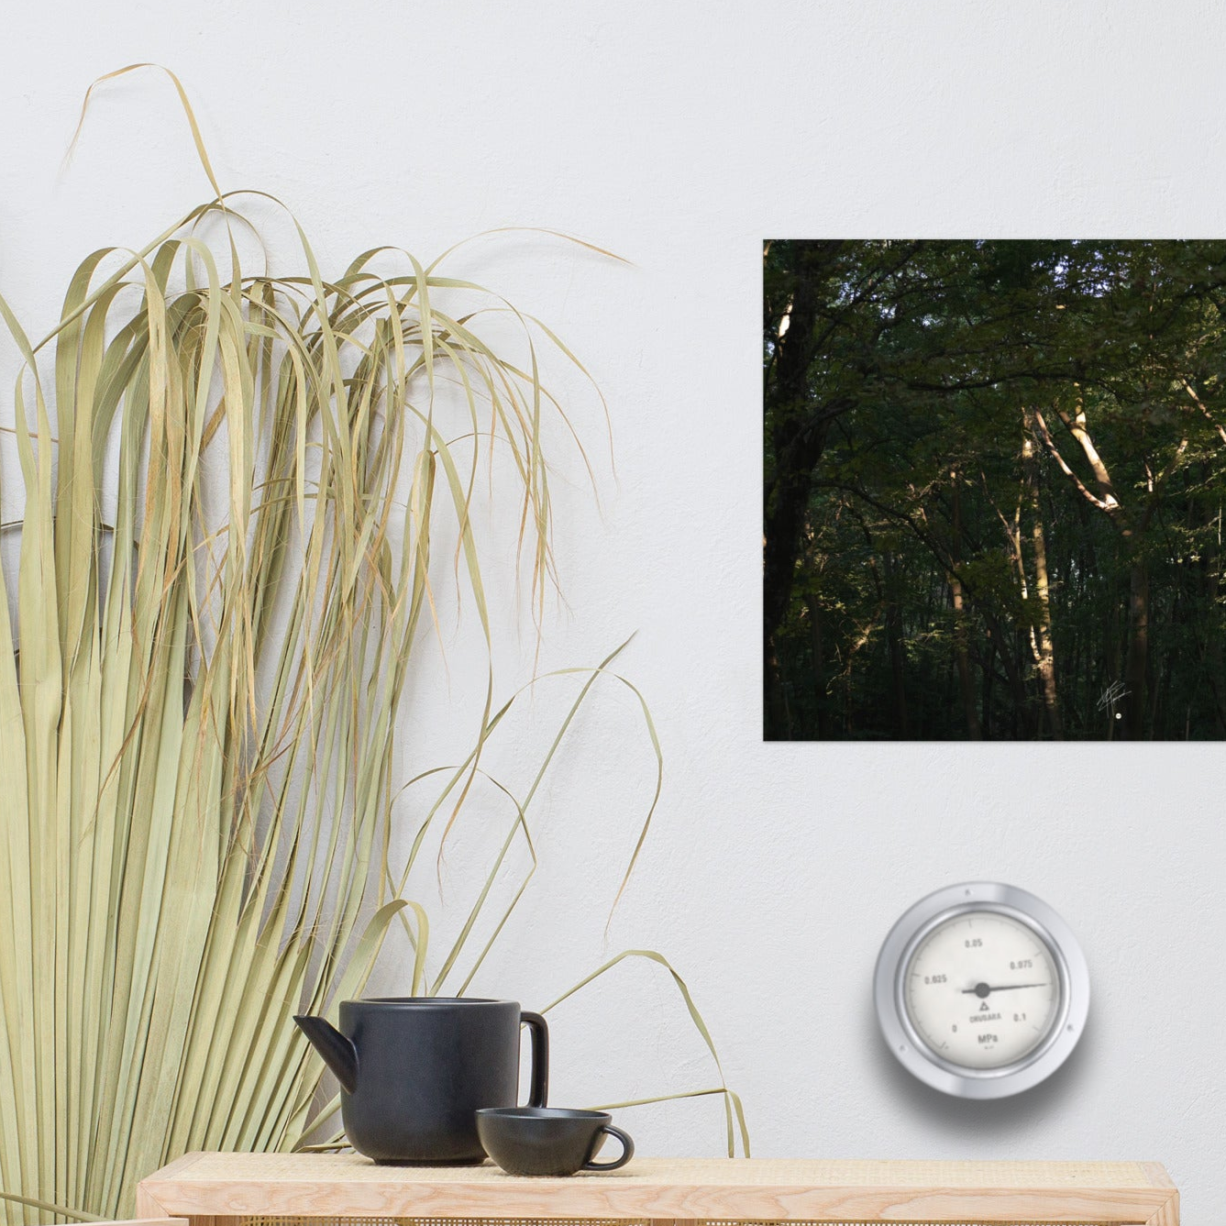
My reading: MPa 0.085
